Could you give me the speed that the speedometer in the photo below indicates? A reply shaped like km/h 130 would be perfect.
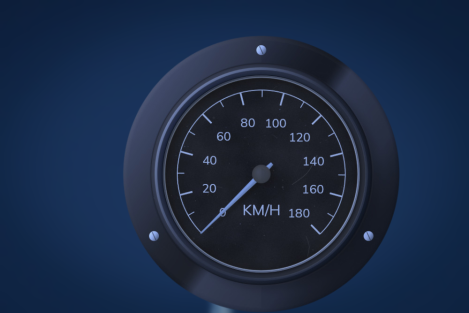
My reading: km/h 0
